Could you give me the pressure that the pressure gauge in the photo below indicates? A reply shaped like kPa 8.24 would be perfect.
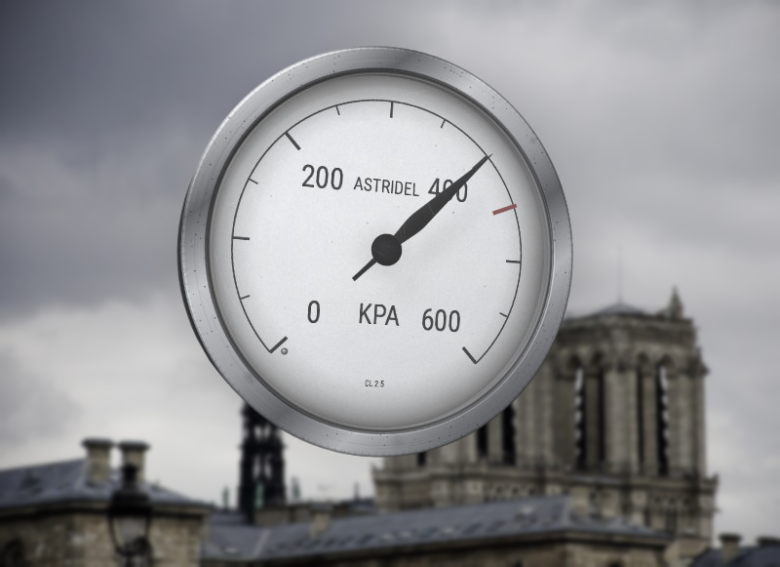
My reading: kPa 400
